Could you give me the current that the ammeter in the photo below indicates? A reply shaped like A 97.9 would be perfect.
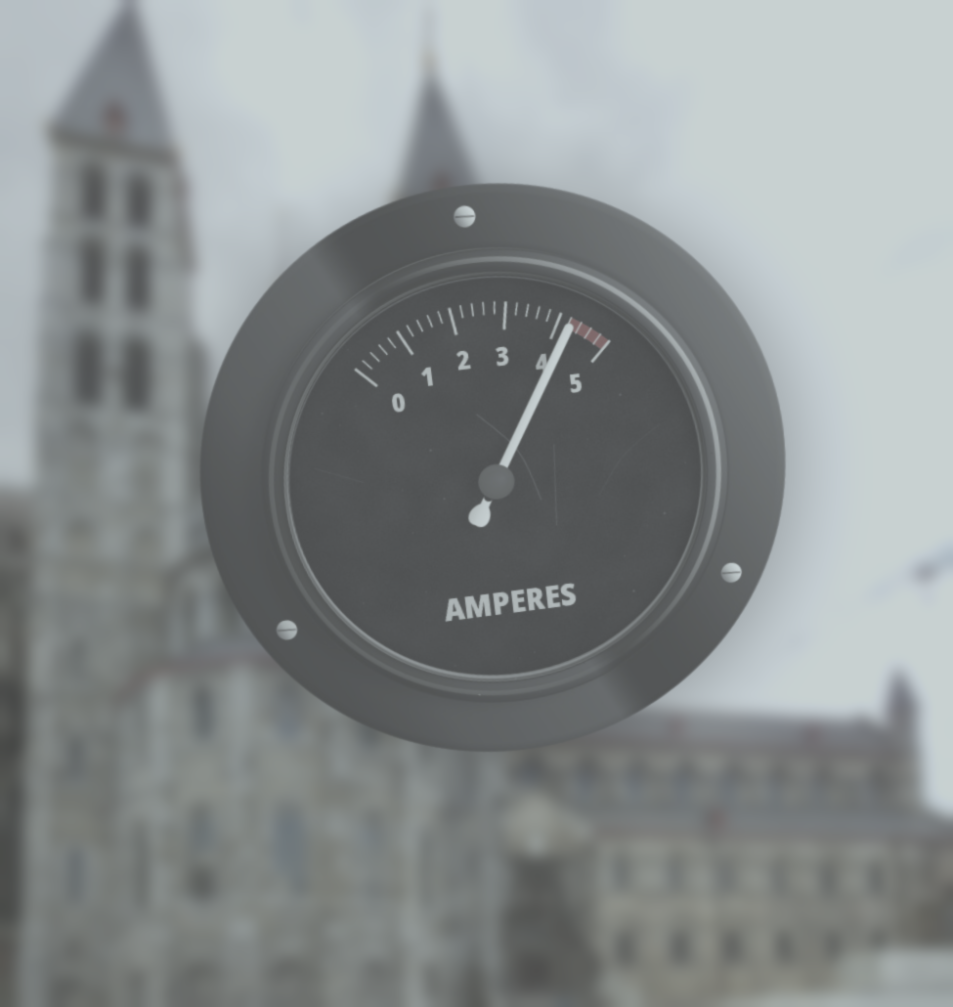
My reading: A 4.2
